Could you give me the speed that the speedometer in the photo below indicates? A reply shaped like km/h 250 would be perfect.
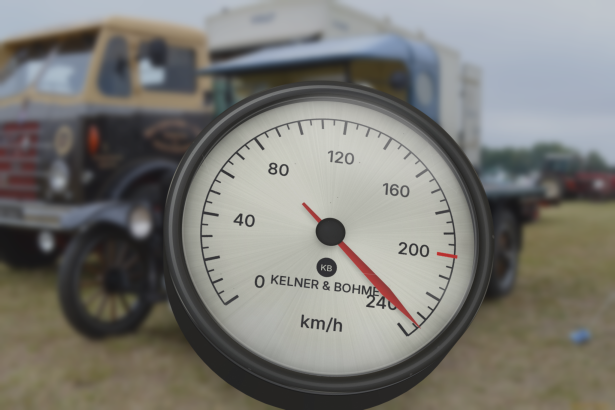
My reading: km/h 235
